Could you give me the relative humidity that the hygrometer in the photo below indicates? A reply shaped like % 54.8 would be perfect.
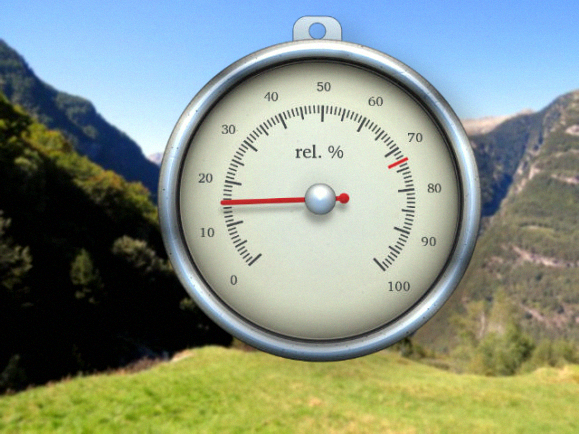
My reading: % 15
